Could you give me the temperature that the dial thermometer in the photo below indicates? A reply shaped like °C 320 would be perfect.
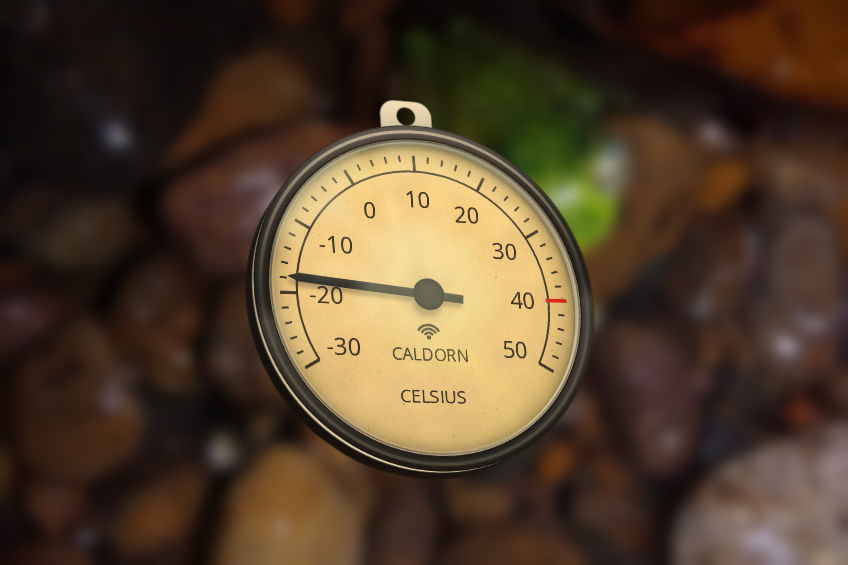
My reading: °C -18
